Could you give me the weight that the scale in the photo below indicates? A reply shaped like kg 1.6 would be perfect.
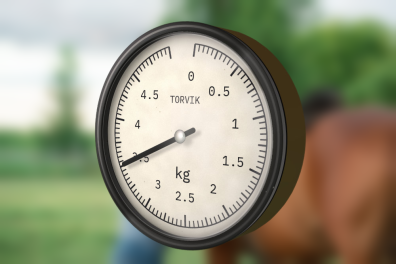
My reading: kg 3.5
